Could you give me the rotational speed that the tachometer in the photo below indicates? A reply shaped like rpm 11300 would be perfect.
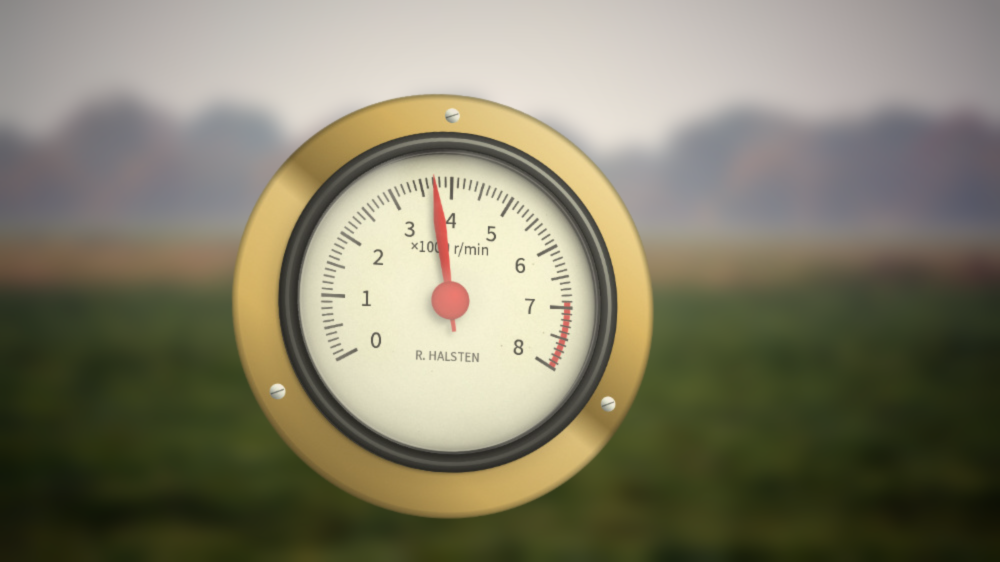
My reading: rpm 3700
